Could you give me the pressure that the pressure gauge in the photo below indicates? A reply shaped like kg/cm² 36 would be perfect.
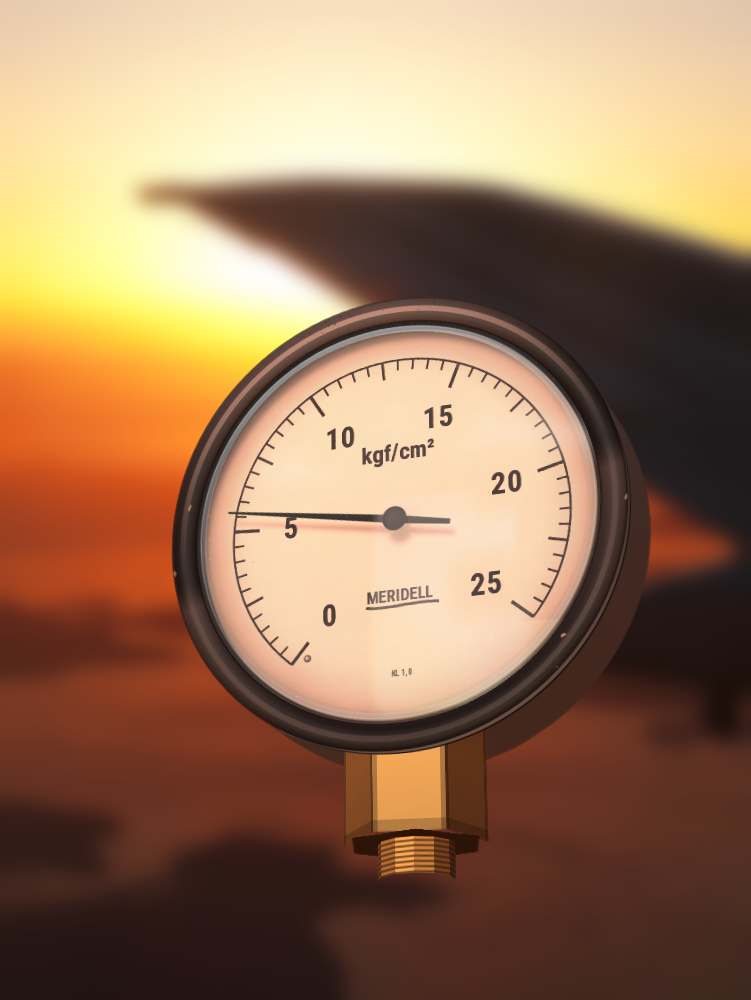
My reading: kg/cm² 5.5
